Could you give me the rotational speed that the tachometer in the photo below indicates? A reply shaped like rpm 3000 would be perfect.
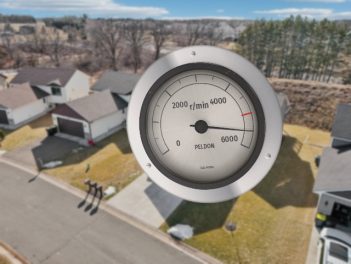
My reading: rpm 5500
